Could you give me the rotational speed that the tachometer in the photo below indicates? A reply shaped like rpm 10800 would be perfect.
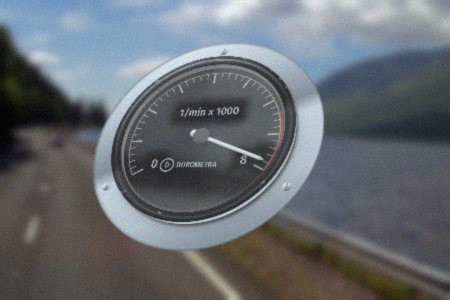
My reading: rpm 7800
